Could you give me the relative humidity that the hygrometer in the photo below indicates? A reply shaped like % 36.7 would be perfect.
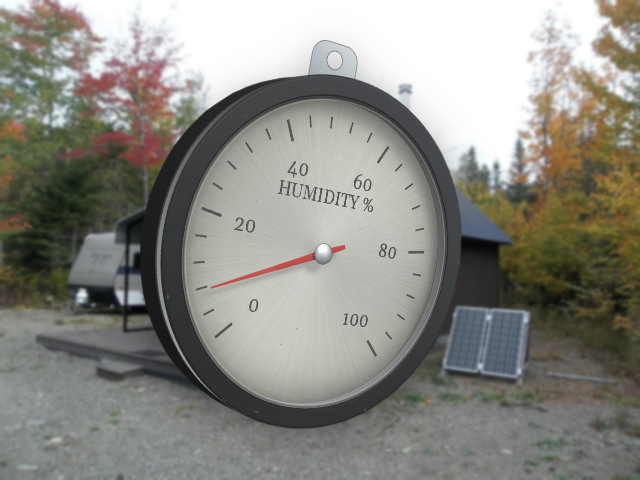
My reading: % 8
